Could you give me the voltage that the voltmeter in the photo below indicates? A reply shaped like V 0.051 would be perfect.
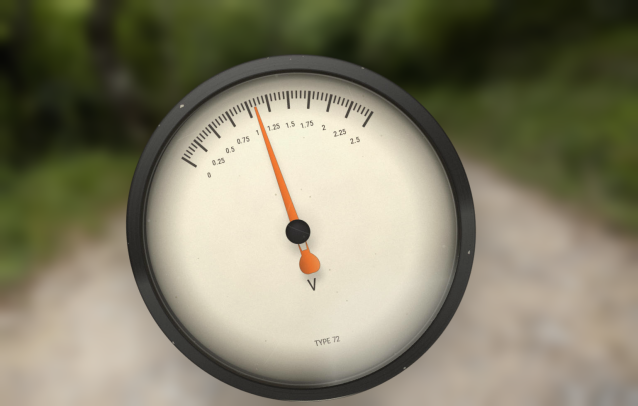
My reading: V 1.1
